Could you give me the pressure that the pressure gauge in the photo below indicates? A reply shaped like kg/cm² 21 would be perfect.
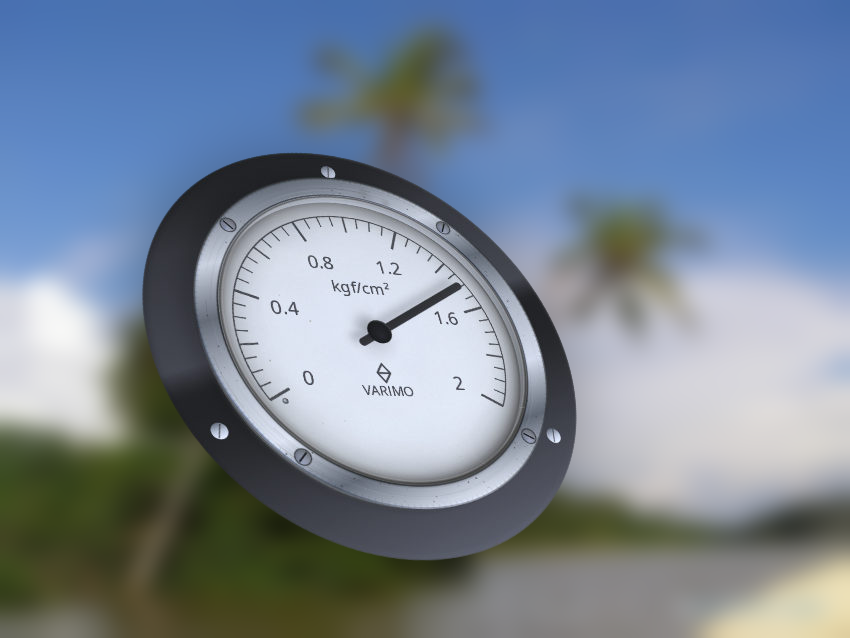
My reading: kg/cm² 1.5
